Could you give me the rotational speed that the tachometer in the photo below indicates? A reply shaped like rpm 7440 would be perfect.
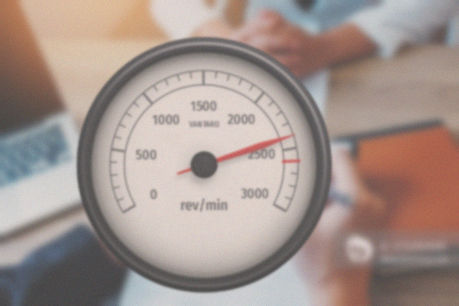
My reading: rpm 2400
